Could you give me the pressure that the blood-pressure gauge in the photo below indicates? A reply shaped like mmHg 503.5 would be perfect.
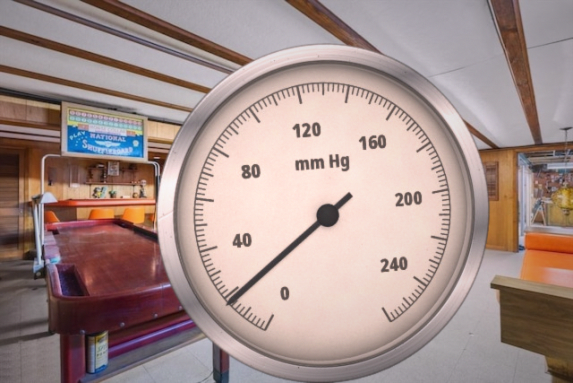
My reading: mmHg 18
